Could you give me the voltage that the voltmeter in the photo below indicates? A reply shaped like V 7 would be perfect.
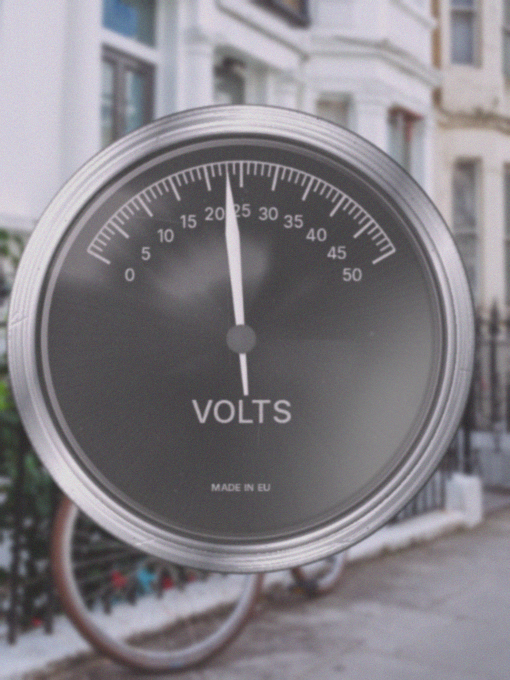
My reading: V 23
